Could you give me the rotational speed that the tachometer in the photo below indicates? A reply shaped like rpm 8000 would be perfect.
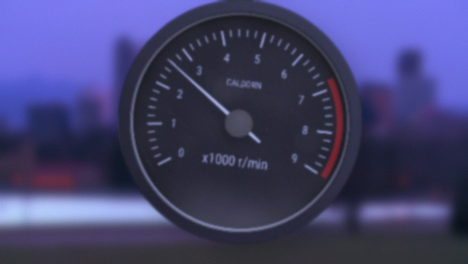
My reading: rpm 2600
